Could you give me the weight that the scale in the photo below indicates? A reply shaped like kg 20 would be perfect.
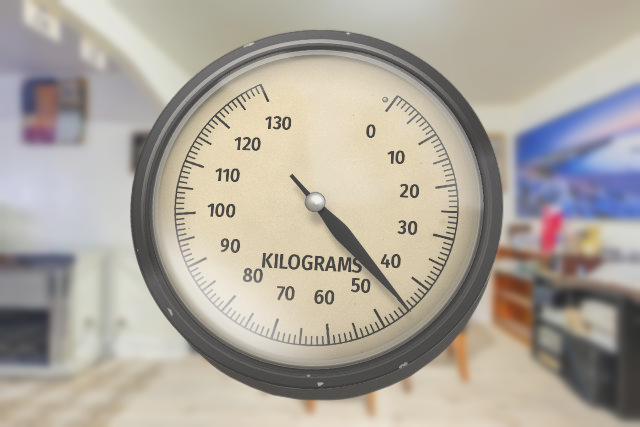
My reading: kg 45
